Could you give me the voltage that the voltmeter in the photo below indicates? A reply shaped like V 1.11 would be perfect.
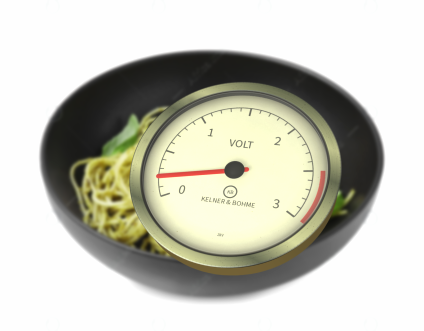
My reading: V 0.2
